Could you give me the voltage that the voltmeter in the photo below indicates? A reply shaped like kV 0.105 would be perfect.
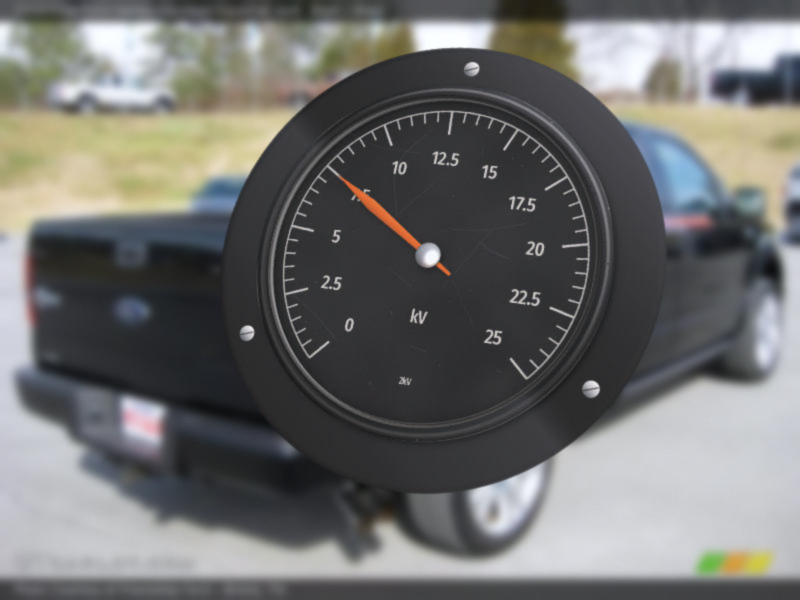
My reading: kV 7.5
